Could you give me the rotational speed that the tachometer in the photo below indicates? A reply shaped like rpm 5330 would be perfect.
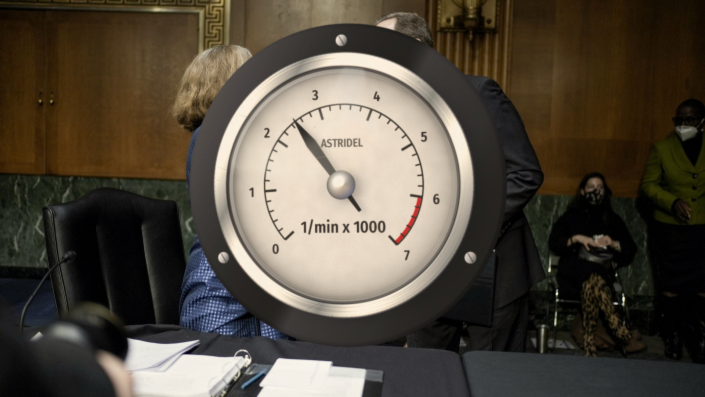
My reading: rpm 2500
